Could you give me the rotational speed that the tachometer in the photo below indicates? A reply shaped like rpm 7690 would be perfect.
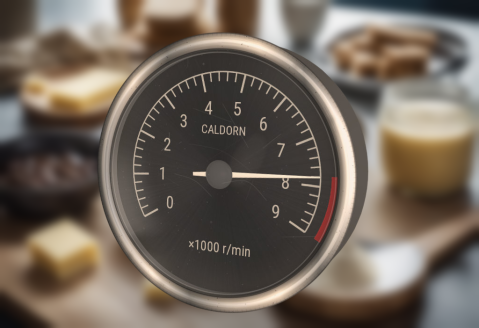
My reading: rpm 7800
